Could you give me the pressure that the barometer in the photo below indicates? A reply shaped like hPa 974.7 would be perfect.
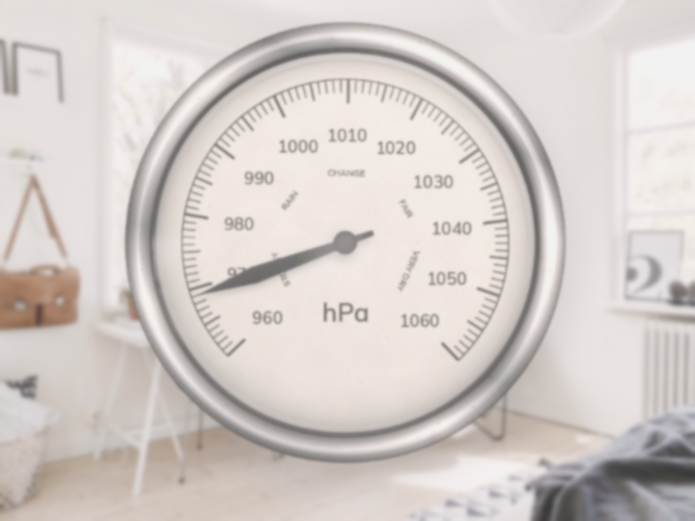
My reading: hPa 969
